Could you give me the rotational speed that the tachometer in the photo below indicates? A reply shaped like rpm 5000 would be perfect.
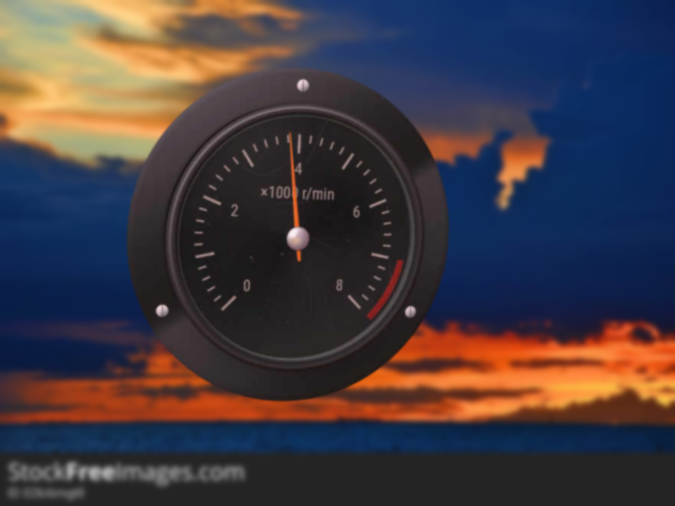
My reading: rpm 3800
